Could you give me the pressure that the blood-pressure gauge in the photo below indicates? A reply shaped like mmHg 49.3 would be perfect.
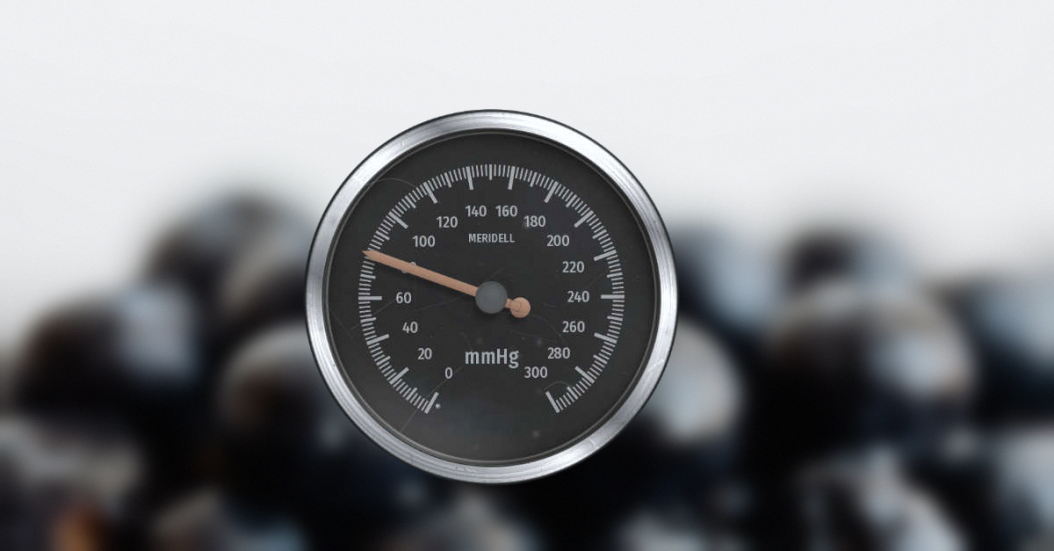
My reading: mmHg 80
